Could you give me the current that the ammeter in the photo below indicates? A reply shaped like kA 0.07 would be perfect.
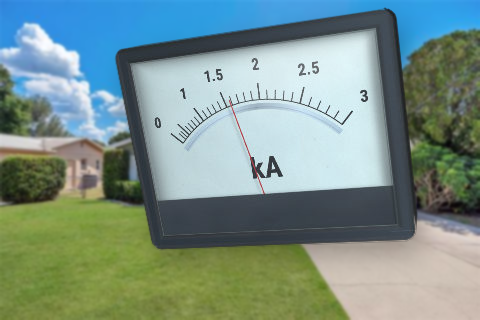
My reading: kA 1.6
